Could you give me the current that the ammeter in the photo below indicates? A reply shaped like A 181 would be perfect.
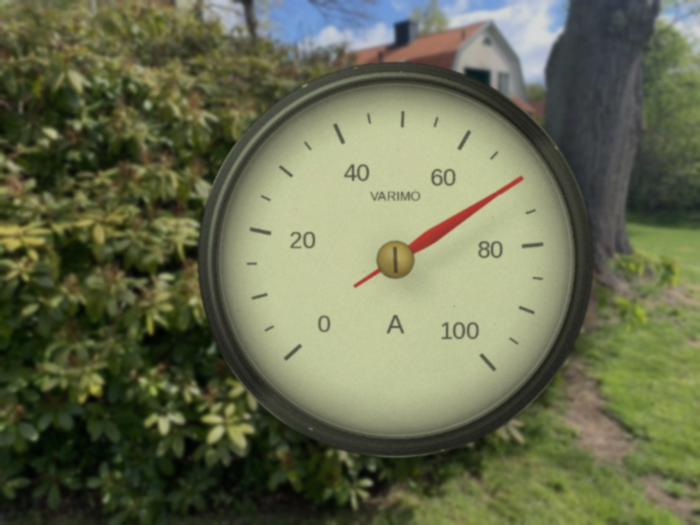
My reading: A 70
